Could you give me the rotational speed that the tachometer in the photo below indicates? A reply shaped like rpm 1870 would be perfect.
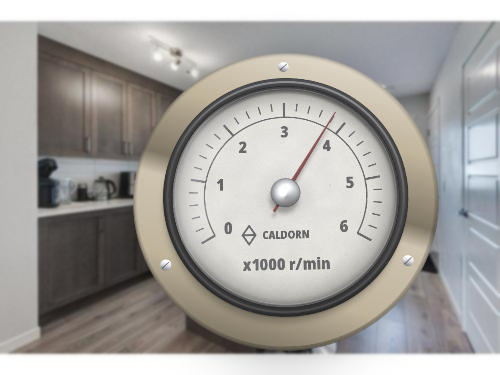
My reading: rpm 3800
